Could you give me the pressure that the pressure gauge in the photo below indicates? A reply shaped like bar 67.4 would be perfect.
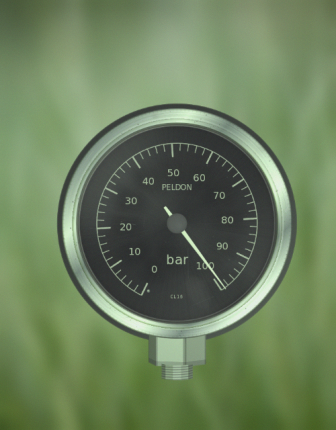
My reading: bar 99
